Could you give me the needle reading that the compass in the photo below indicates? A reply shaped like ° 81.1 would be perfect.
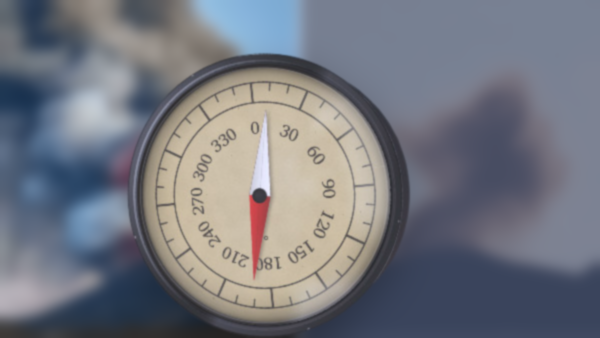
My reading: ° 190
